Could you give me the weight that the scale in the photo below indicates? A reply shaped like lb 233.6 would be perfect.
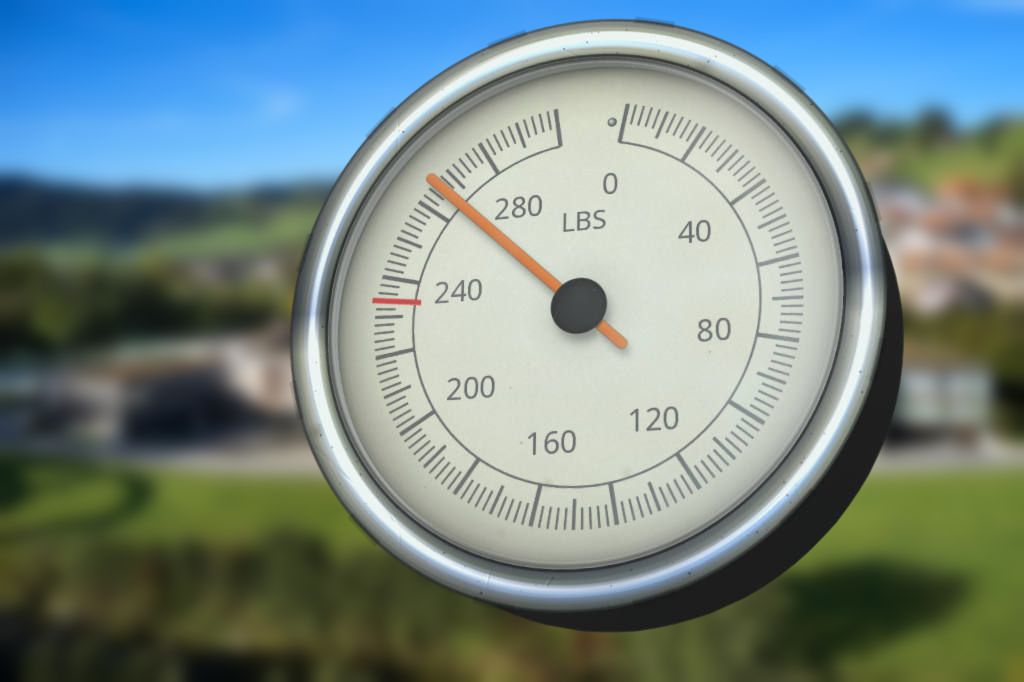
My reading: lb 266
